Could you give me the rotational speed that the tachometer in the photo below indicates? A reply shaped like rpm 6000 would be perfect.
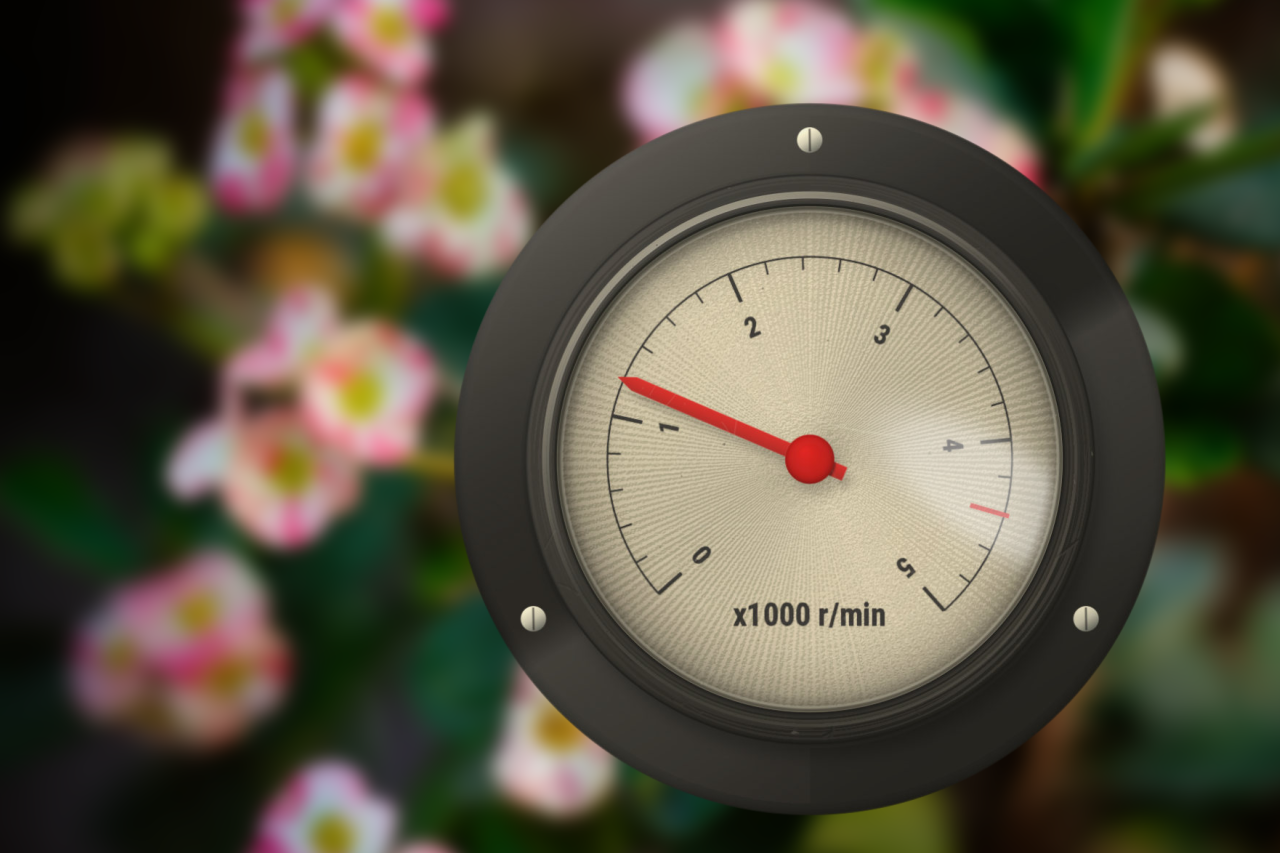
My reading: rpm 1200
